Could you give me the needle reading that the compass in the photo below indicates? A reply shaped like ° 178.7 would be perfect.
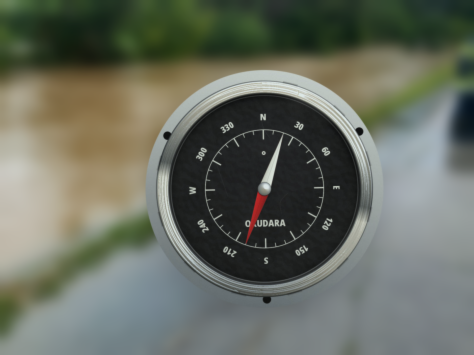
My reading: ° 200
